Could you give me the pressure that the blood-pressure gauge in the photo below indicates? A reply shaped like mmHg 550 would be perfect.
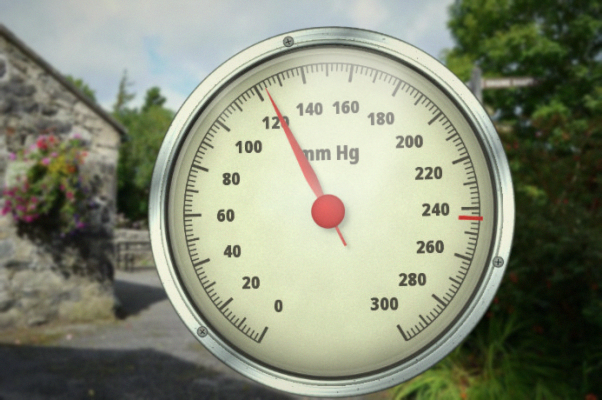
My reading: mmHg 124
